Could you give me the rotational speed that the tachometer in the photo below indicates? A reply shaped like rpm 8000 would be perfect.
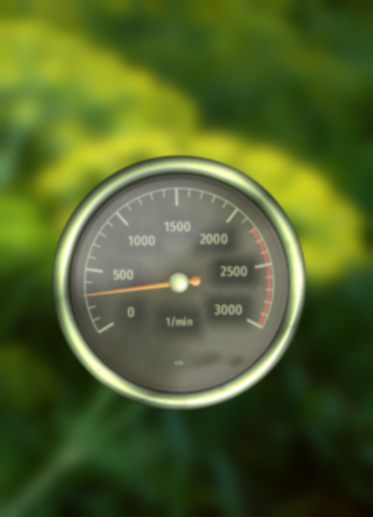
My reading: rpm 300
